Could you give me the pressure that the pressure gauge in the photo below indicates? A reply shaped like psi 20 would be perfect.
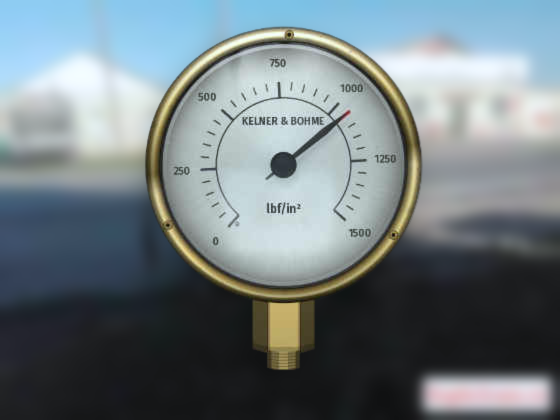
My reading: psi 1050
